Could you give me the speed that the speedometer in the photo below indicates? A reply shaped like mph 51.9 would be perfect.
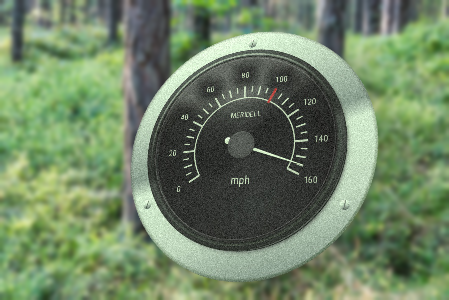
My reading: mph 155
